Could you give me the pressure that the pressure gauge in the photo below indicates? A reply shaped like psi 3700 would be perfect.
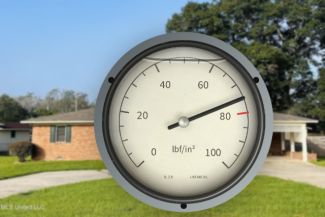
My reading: psi 75
